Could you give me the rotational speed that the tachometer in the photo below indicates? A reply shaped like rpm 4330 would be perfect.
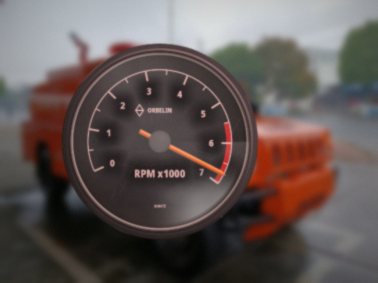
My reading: rpm 6750
